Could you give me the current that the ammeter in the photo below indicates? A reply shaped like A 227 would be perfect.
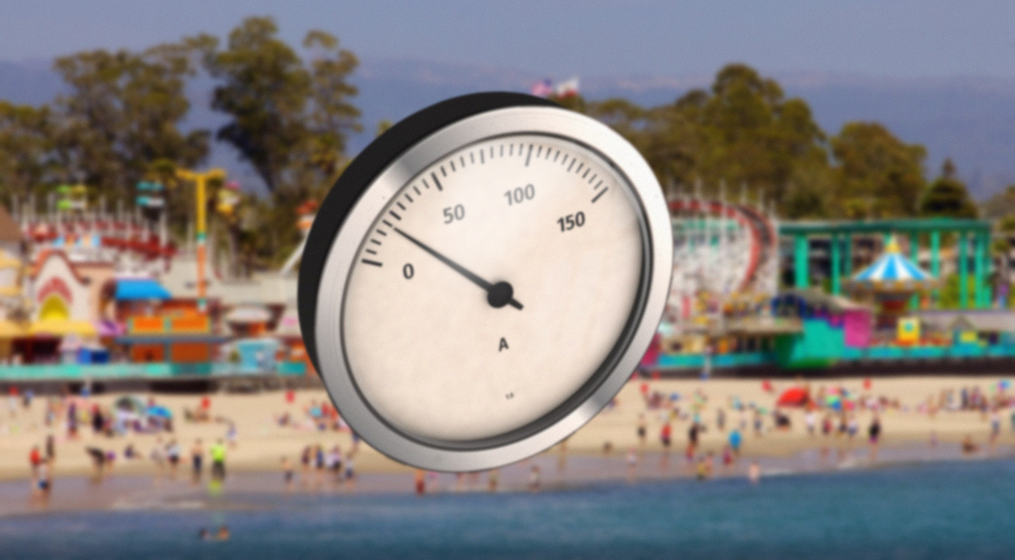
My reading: A 20
